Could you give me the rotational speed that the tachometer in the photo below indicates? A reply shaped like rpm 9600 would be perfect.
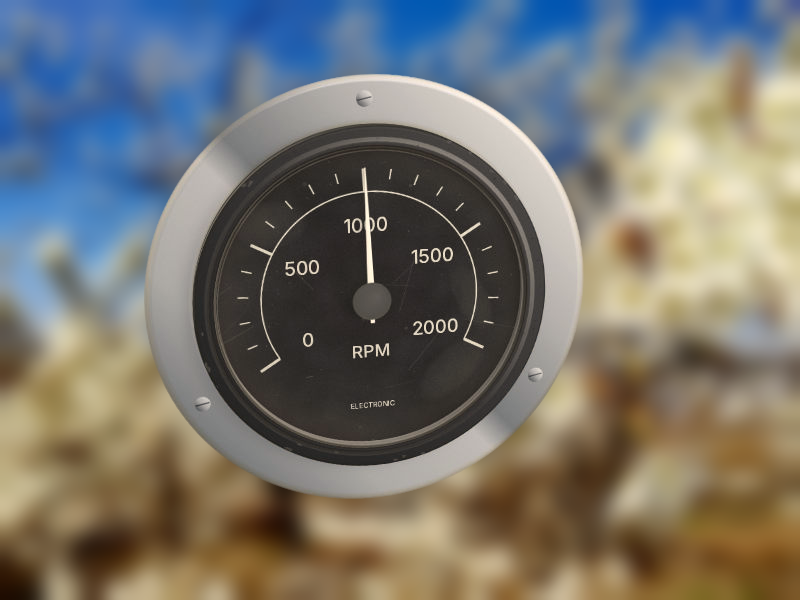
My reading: rpm 1000
